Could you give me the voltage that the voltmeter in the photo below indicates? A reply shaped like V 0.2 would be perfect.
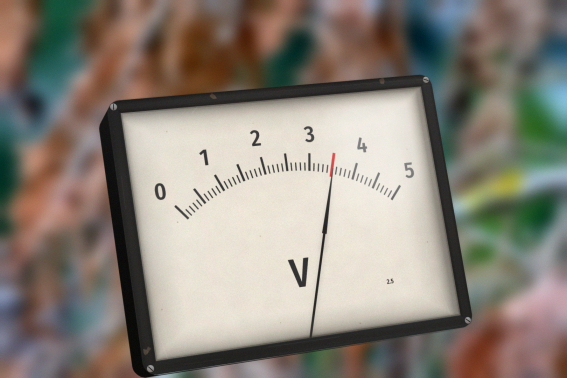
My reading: V 3.5
